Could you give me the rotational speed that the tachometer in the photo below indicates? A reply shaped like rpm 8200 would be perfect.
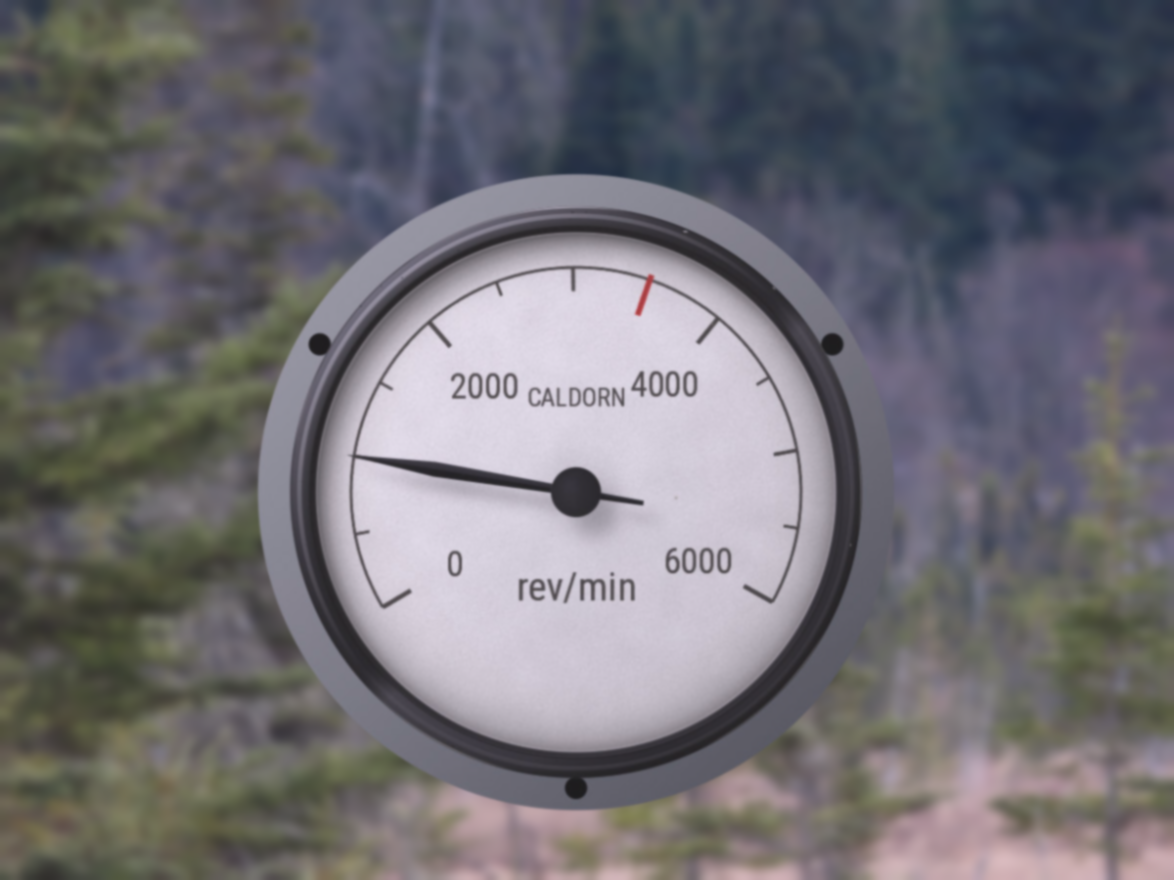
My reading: rpm 1000
